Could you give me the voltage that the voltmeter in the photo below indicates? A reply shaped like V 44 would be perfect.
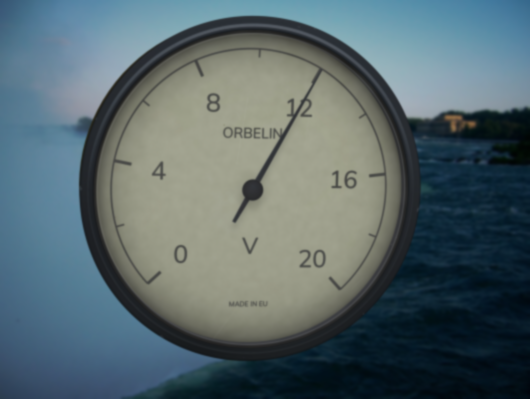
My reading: V 12
